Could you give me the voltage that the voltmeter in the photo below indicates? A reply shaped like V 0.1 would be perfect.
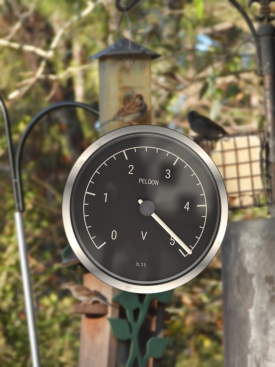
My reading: V 4.9
